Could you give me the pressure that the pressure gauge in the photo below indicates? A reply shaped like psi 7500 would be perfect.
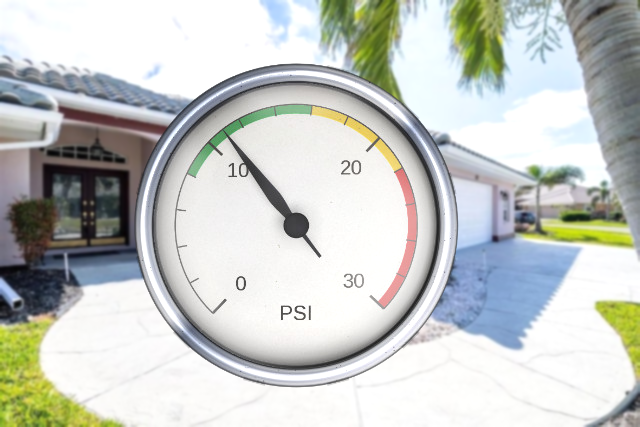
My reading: psi 11
